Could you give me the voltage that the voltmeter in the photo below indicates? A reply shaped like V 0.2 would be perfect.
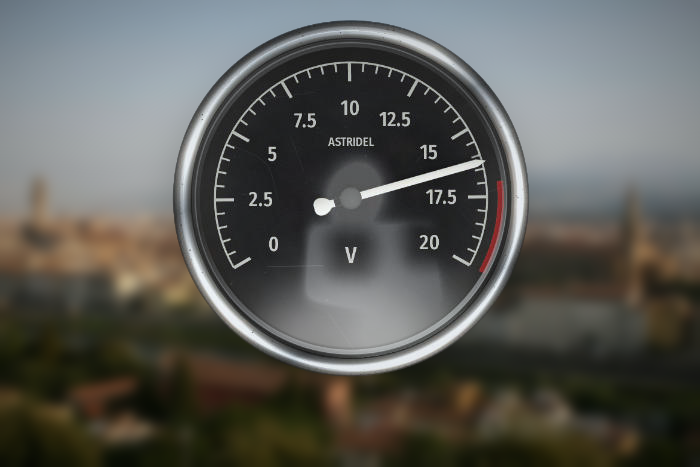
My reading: V 16.25
